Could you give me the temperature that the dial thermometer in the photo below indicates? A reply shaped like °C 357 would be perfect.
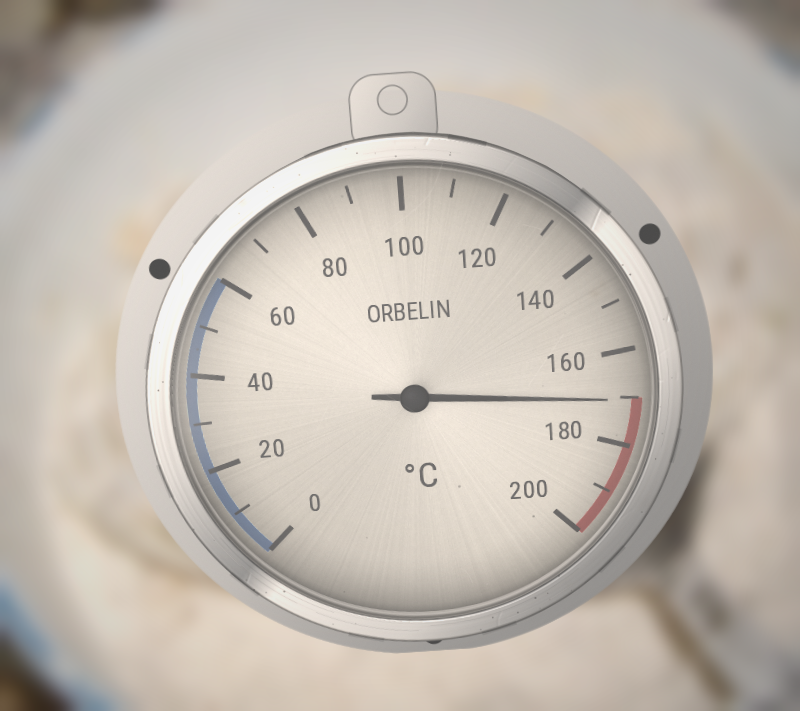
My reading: °C 170
